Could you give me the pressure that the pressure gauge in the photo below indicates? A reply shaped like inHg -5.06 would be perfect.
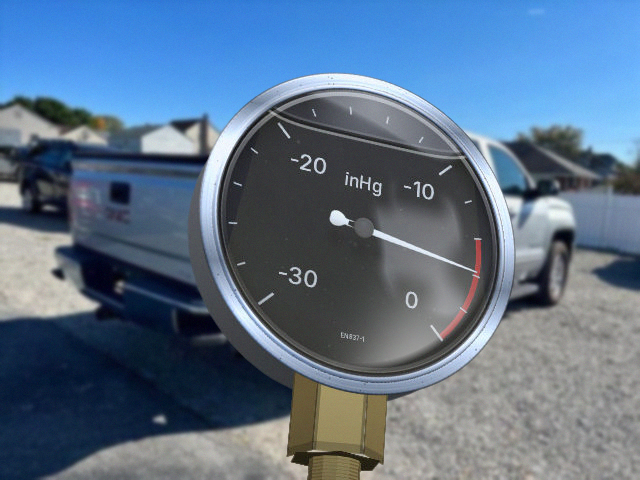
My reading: inHg -4
